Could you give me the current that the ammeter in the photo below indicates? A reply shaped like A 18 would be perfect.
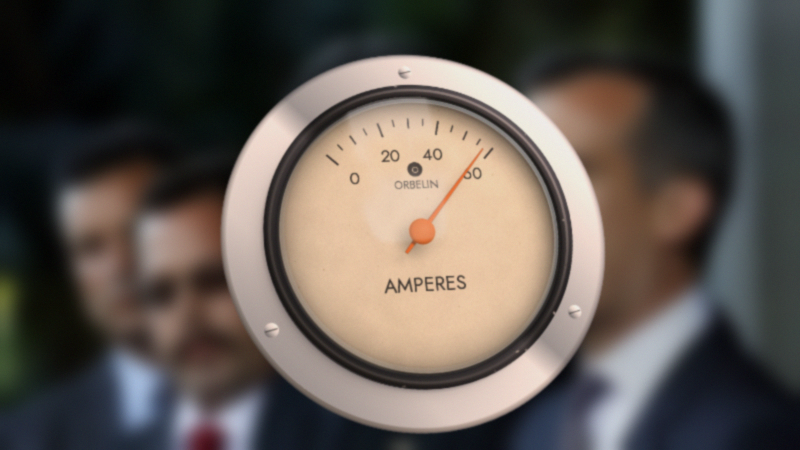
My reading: A 57.5
